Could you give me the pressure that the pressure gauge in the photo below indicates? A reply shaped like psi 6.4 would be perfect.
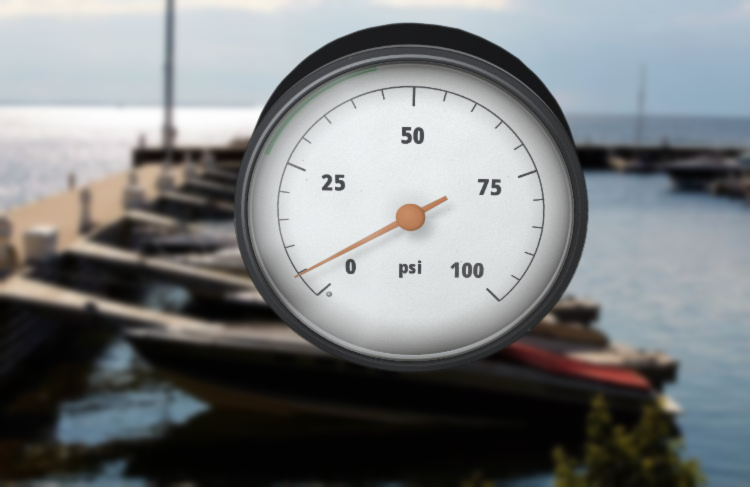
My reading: psi 5
